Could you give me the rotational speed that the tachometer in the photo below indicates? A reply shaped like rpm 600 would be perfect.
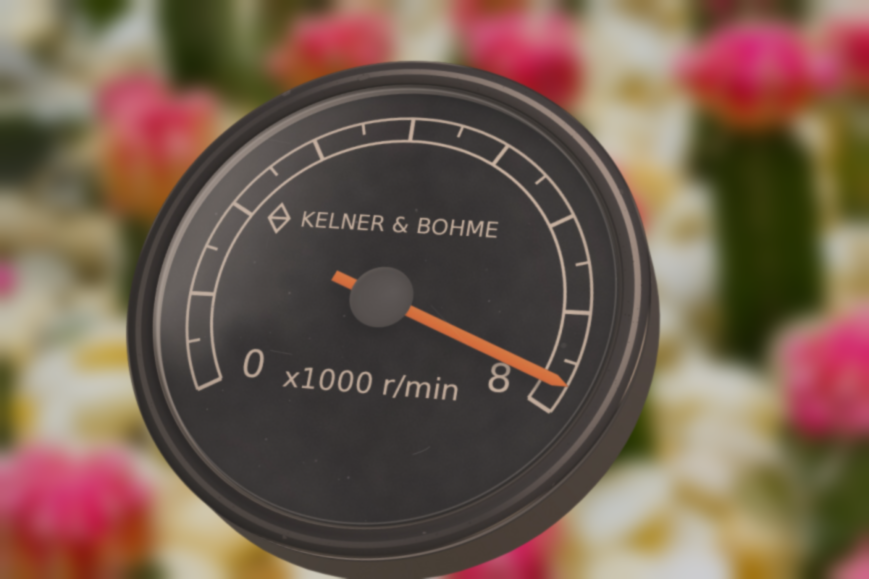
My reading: rpm 7750
